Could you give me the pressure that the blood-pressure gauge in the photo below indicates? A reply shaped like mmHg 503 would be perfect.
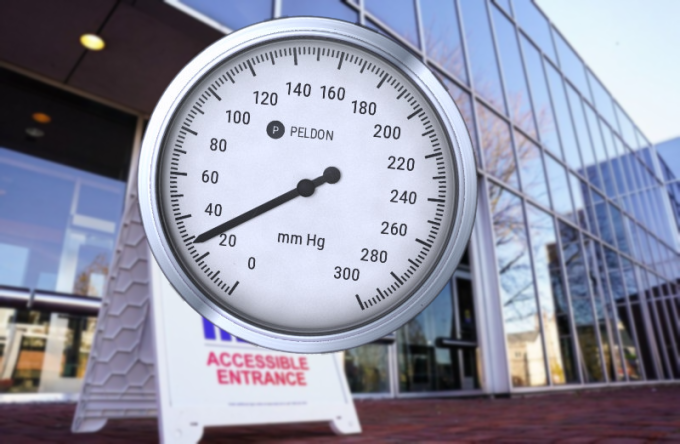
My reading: mmHg 28
